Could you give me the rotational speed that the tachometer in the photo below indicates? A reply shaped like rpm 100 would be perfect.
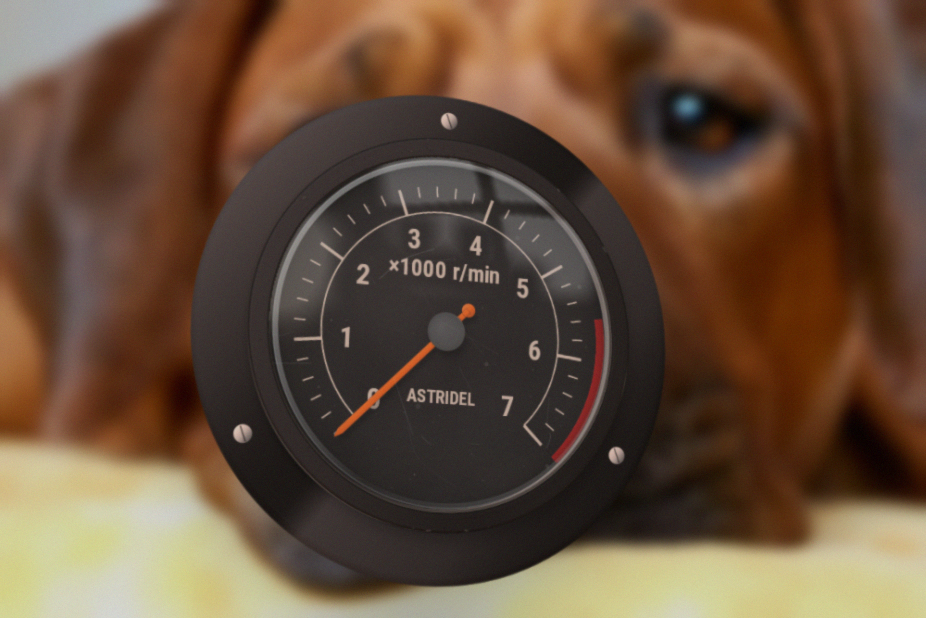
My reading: rpm 0
